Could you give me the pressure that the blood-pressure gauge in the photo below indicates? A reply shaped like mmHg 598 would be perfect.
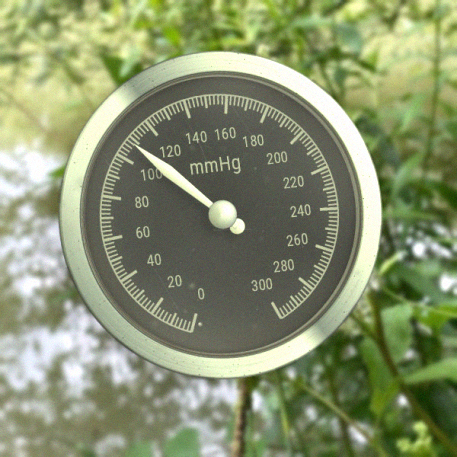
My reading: mmHg 108
